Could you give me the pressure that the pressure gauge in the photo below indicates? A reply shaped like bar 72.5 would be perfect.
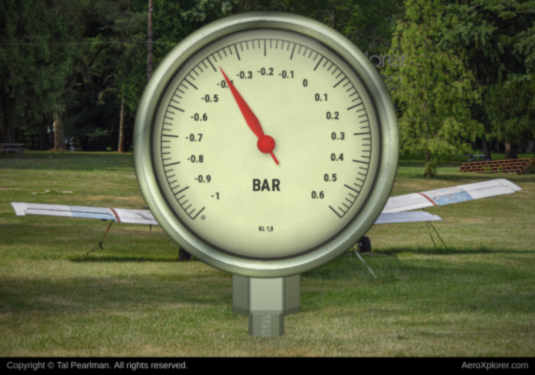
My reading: bar -0.38
